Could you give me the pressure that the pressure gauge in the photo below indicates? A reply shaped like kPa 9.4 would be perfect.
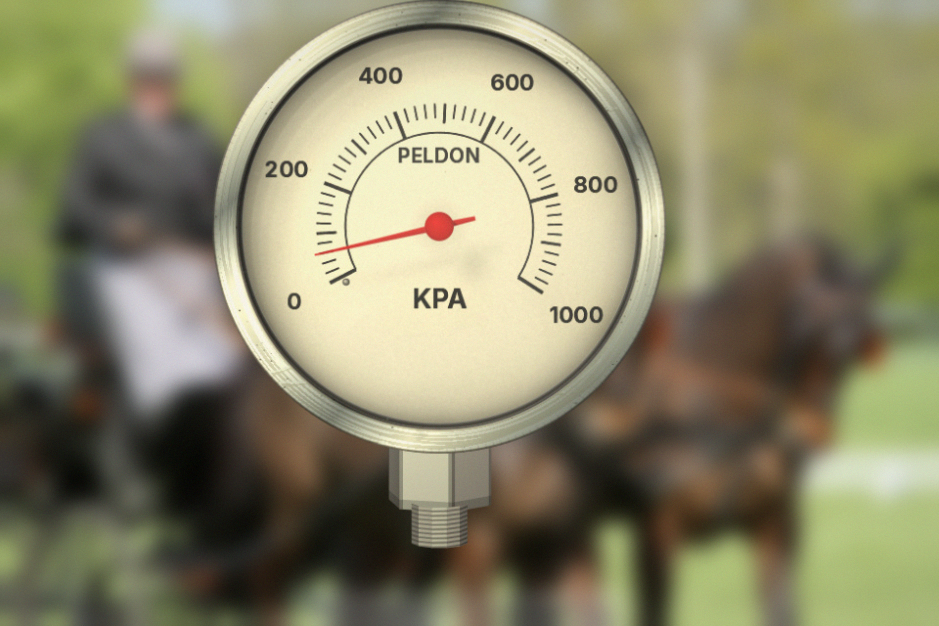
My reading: kPa 60
